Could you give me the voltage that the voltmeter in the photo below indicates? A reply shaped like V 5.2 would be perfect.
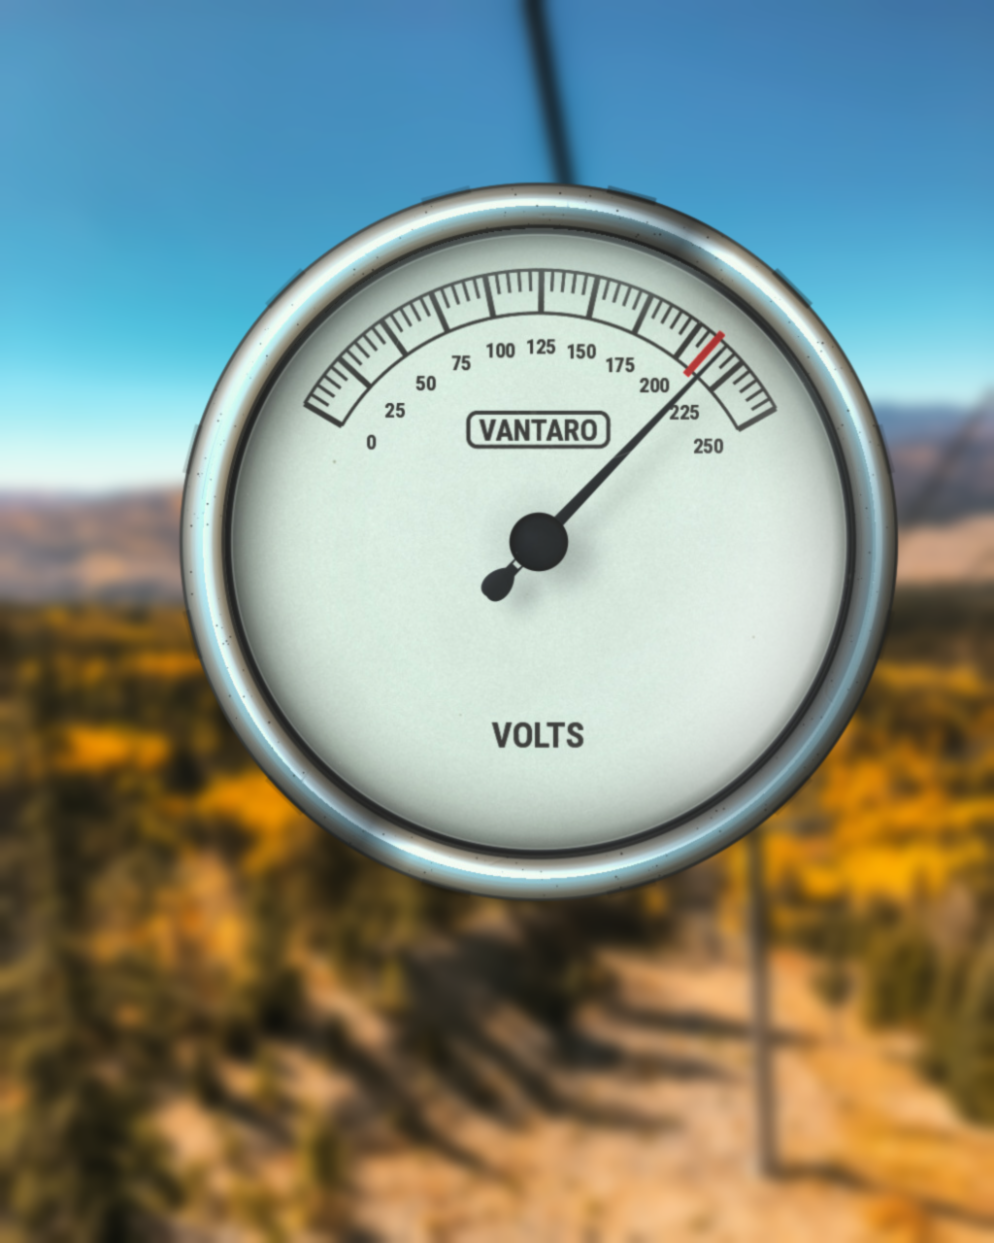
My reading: V 215
